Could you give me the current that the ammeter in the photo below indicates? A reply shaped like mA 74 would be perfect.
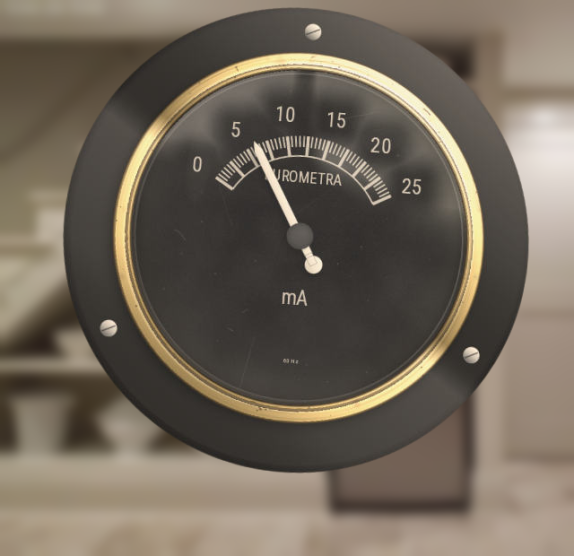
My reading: mA 6
